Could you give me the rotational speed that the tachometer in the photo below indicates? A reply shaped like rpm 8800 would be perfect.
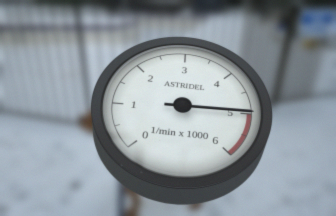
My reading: rpm 5000
